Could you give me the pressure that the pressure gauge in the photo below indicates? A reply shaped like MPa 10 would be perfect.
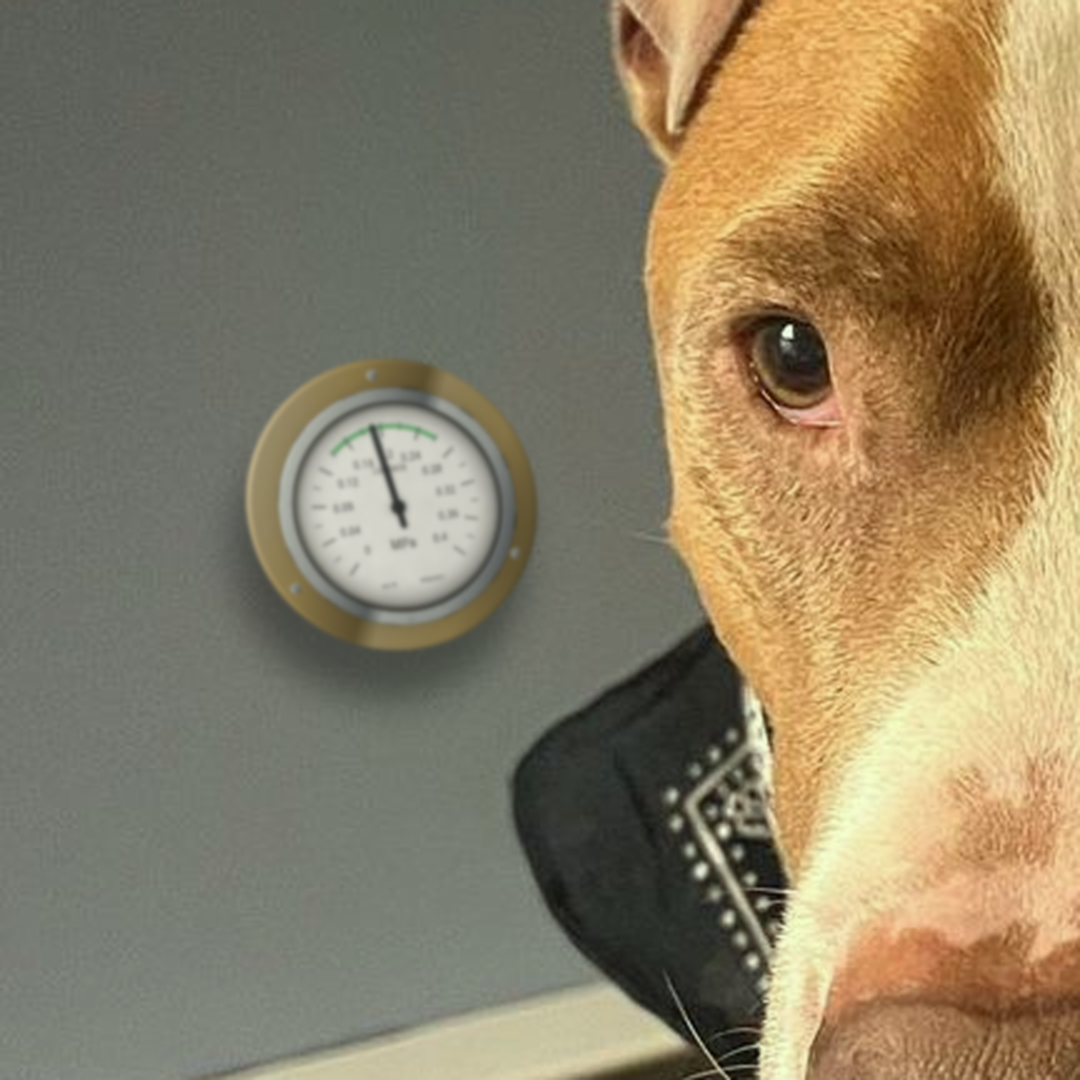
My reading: MPa 0.19
